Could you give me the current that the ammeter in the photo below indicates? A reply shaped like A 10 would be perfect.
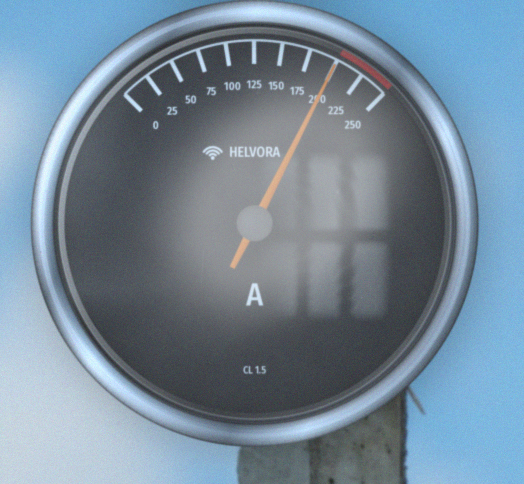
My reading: A 200
